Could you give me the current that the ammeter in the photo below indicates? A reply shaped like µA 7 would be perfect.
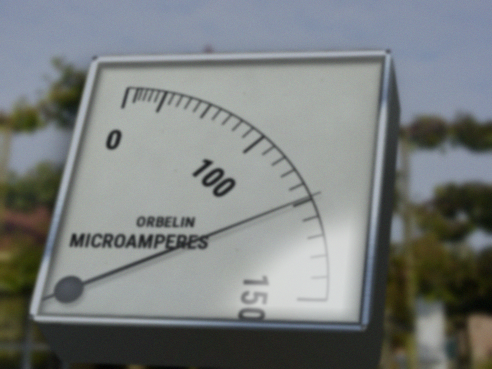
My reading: µA 125
